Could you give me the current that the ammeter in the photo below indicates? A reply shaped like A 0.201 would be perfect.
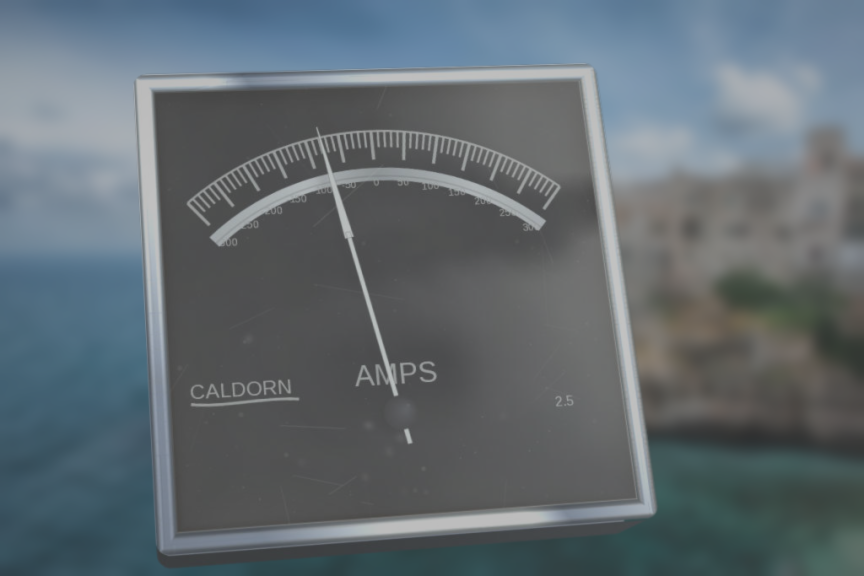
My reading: A -80
